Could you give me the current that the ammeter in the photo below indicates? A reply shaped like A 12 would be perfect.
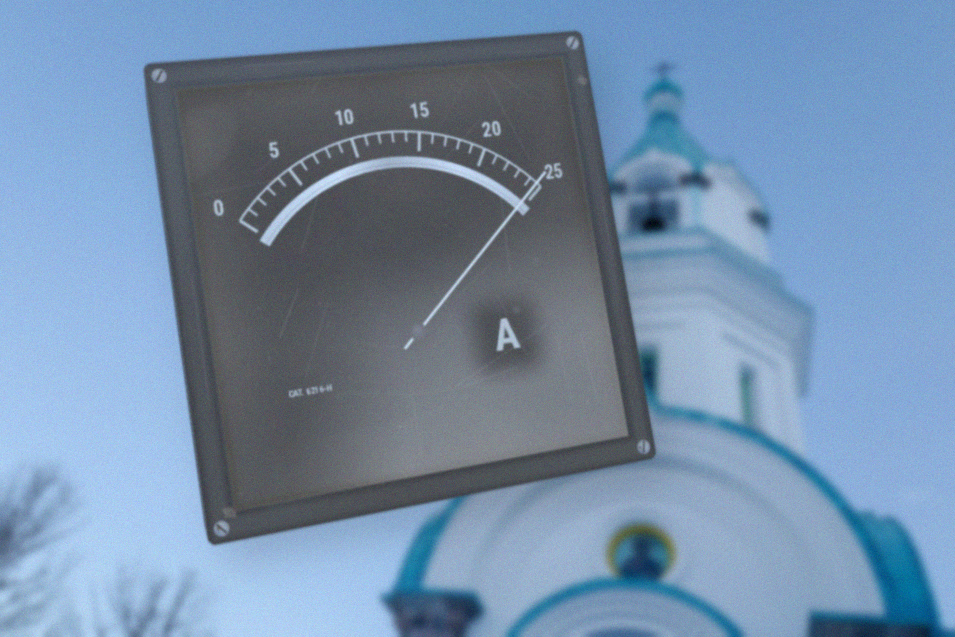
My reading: A 24.5
